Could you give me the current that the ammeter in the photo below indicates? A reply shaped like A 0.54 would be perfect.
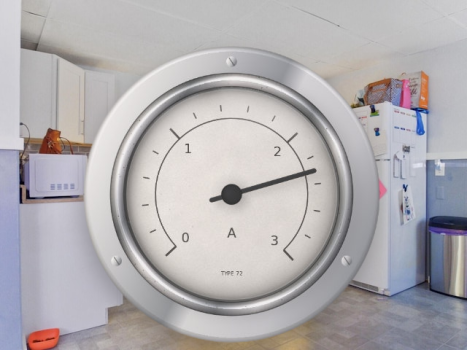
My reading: A 2.3
